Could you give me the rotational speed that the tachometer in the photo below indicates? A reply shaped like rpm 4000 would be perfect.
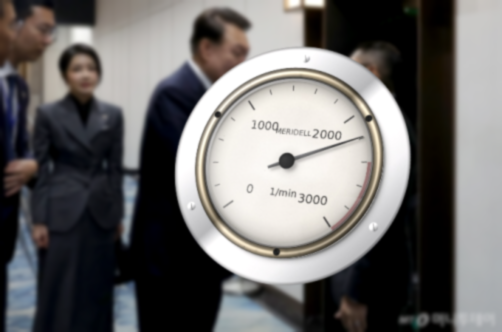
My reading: rpm 2200
